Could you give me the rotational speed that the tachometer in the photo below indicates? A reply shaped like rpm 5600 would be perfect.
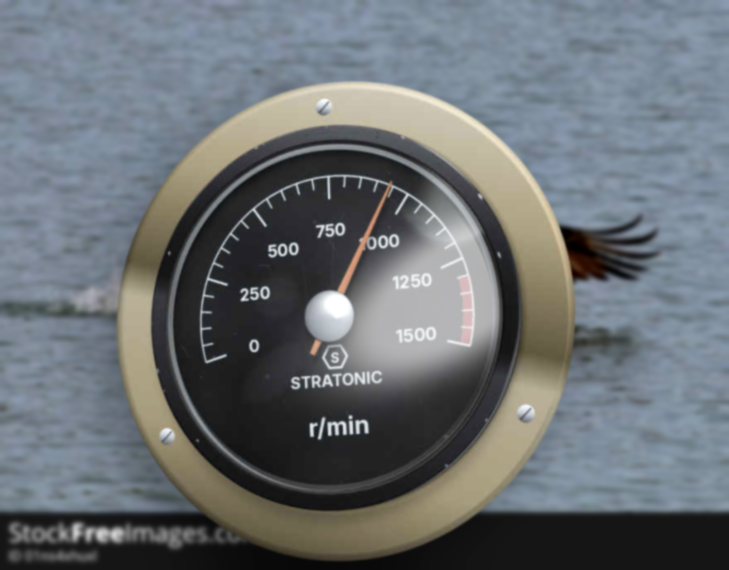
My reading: rpm 950
